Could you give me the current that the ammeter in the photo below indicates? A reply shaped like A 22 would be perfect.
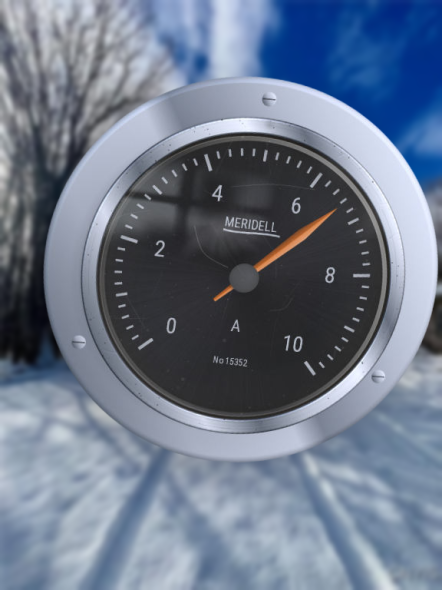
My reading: A 6.6
